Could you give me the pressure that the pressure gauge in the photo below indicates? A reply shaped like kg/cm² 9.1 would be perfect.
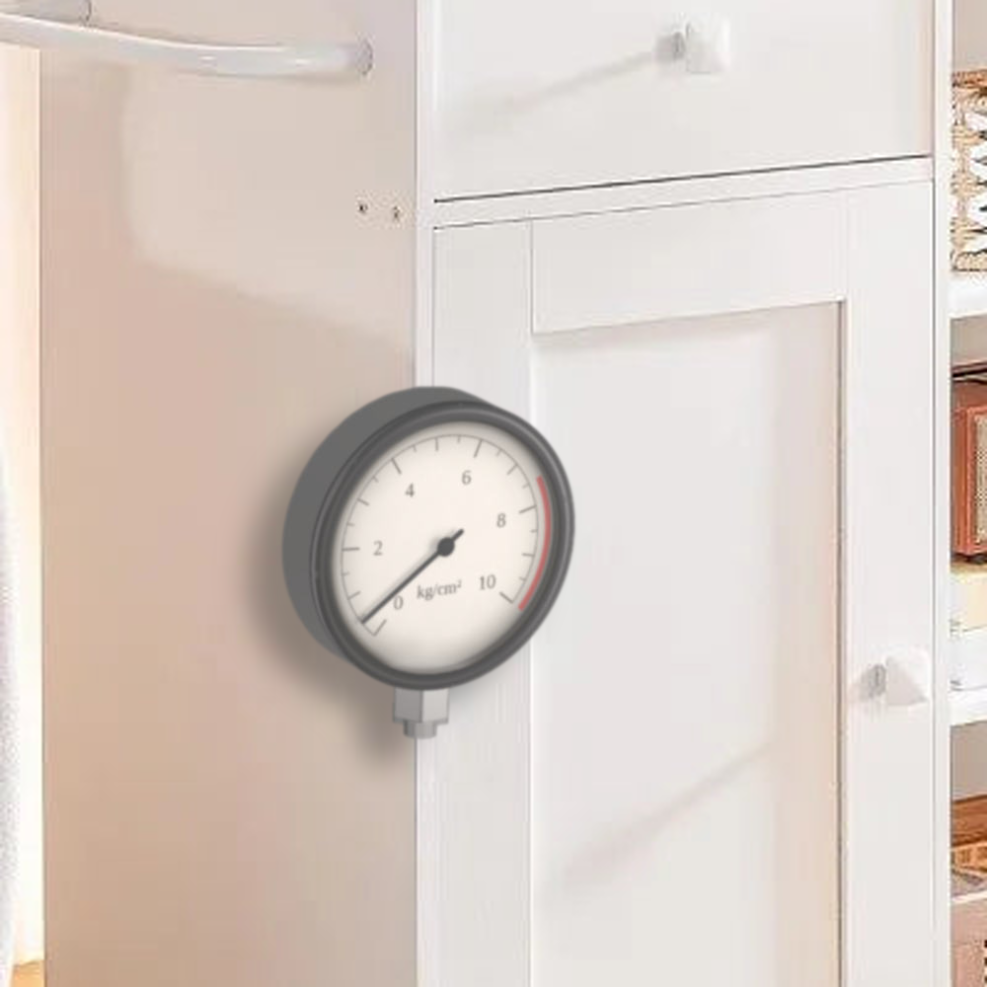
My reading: kg/cm² 0.5
